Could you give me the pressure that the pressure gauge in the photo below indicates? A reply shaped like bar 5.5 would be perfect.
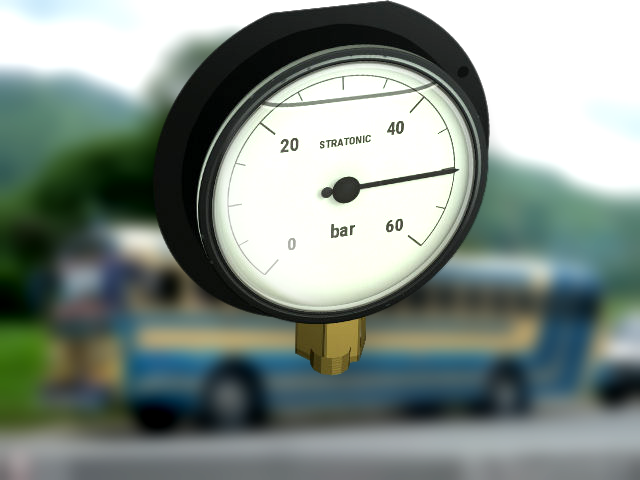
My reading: bar 50
